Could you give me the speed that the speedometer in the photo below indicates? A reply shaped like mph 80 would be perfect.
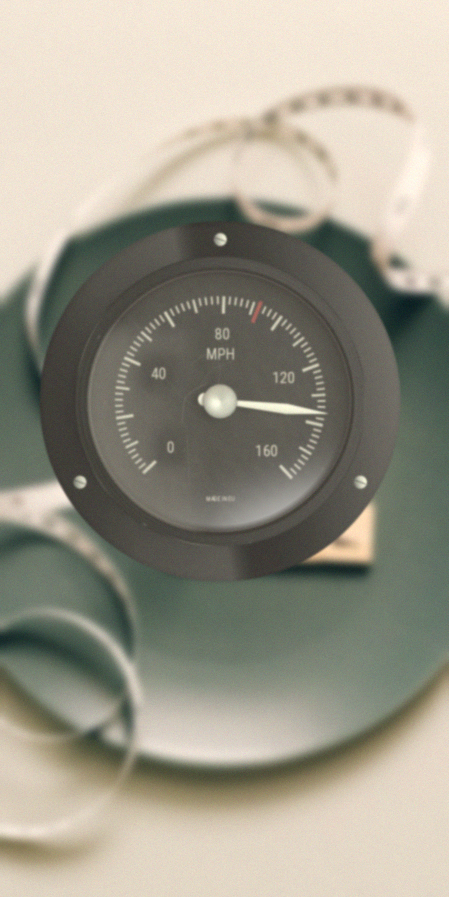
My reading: mph 136
